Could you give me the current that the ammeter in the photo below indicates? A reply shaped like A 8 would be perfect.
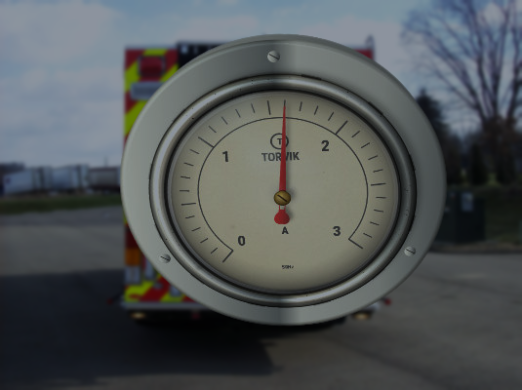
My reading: A 1.6
